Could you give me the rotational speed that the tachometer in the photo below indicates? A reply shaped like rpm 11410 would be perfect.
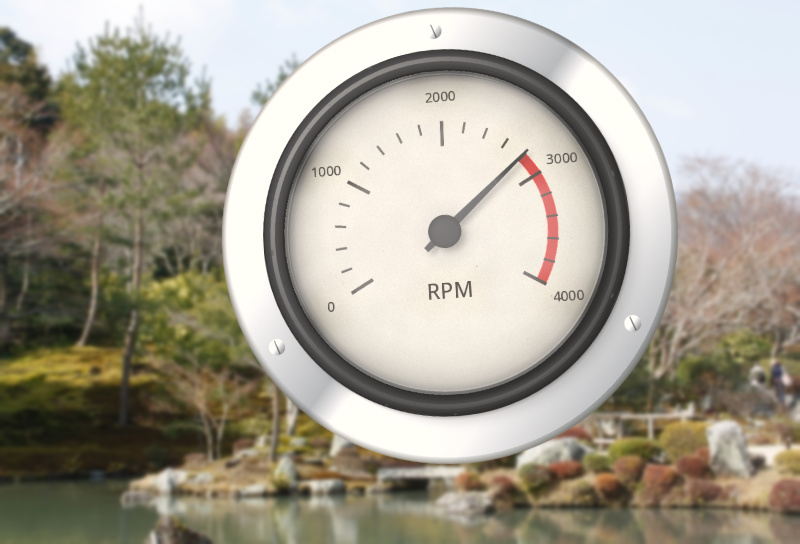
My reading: rpm 2800
